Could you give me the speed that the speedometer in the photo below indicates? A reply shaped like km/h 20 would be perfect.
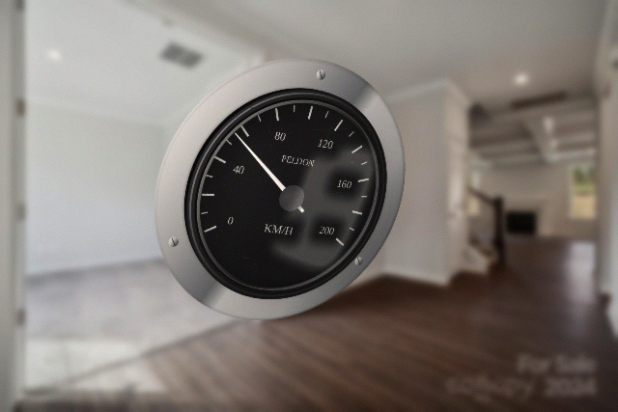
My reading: km/h 55
